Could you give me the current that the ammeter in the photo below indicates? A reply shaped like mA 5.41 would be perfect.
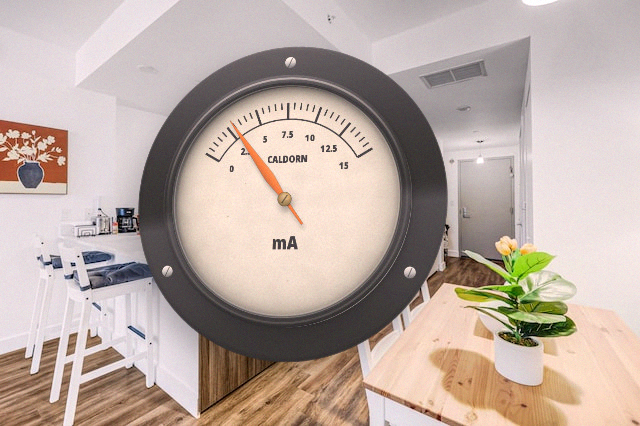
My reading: mA 3
